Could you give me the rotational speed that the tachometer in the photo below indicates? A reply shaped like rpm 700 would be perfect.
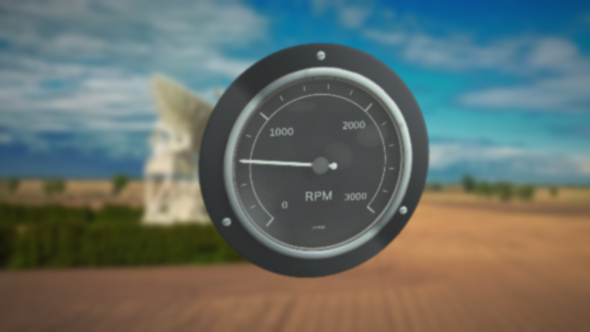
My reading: rpm 600
